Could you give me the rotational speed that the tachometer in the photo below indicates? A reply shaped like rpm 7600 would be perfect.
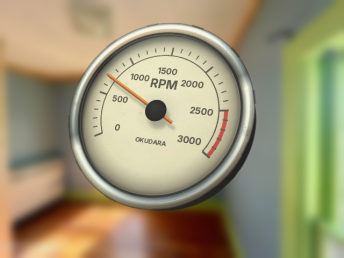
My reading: rpm 700
